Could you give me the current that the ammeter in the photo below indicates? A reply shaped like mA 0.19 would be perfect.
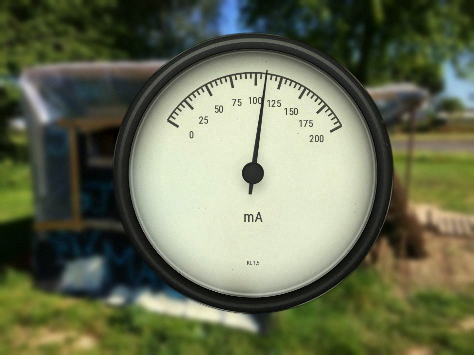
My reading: mA 110
